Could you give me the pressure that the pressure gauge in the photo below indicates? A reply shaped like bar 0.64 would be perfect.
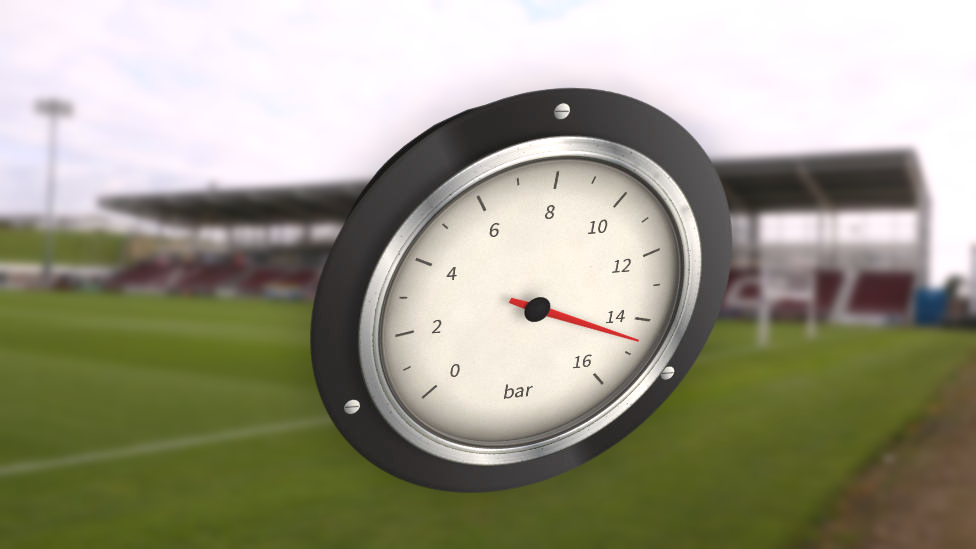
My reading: bar 14.5
